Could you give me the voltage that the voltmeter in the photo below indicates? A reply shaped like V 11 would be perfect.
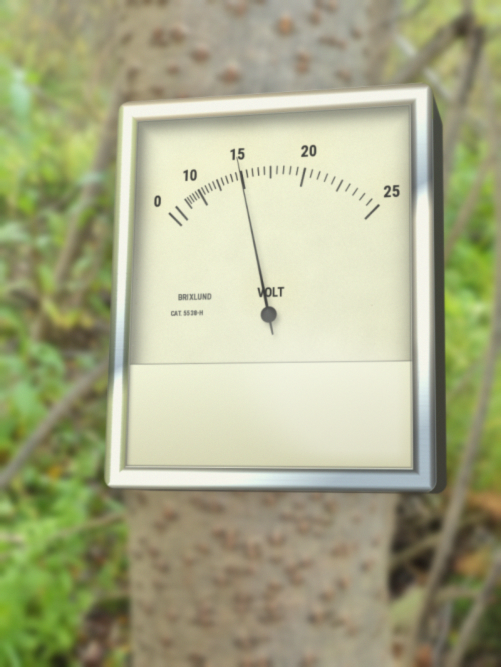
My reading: V 15
